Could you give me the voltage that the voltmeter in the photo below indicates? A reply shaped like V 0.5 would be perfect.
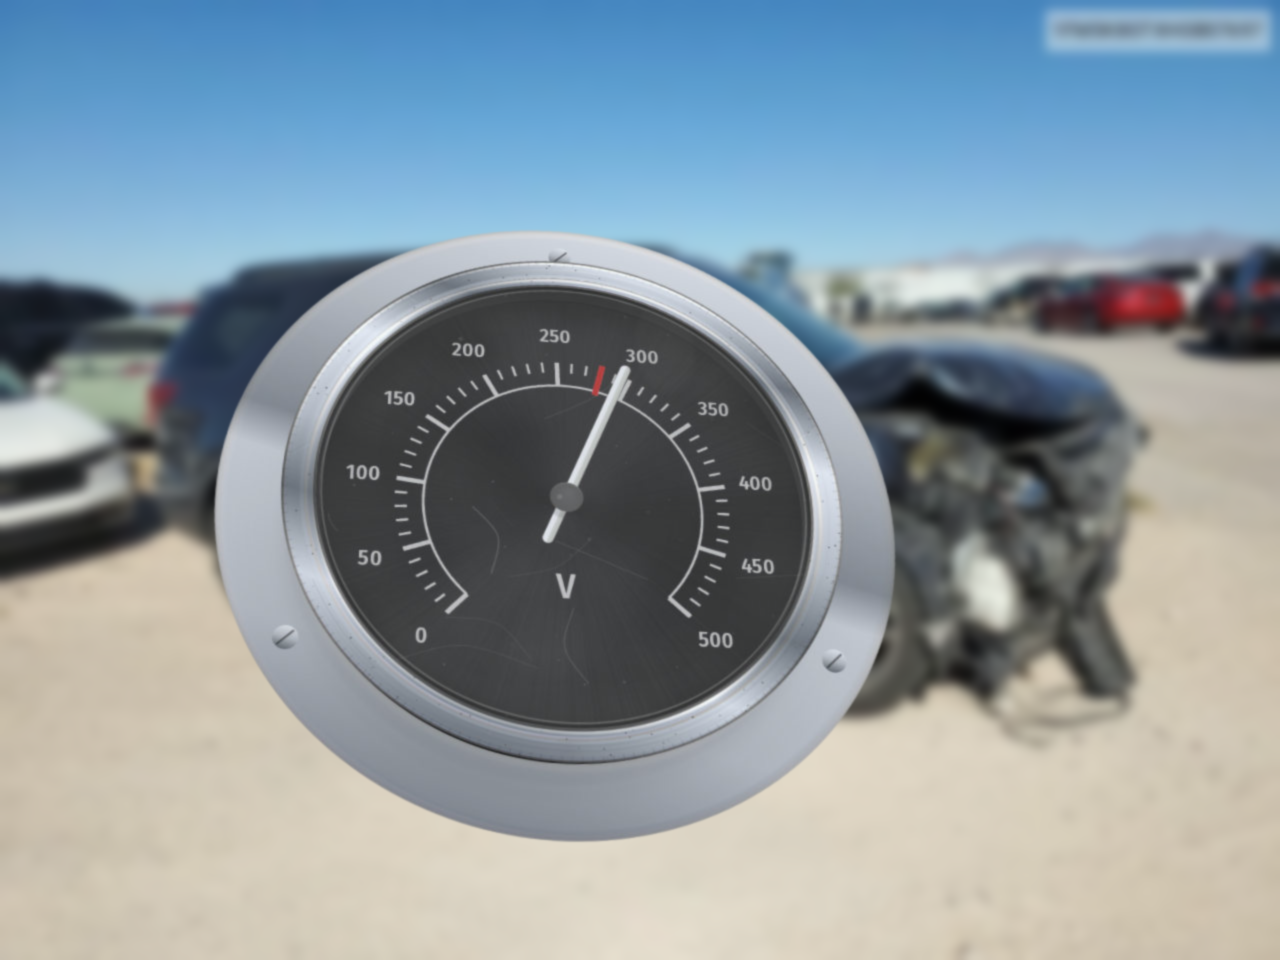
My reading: V 295
